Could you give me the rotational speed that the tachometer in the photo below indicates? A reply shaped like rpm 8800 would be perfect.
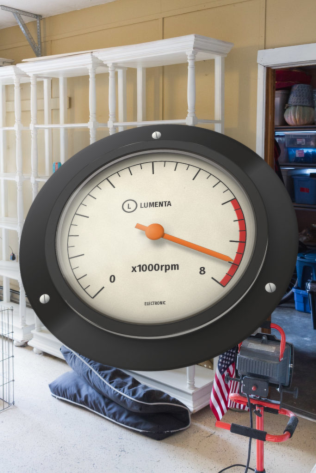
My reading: rpm 7500
